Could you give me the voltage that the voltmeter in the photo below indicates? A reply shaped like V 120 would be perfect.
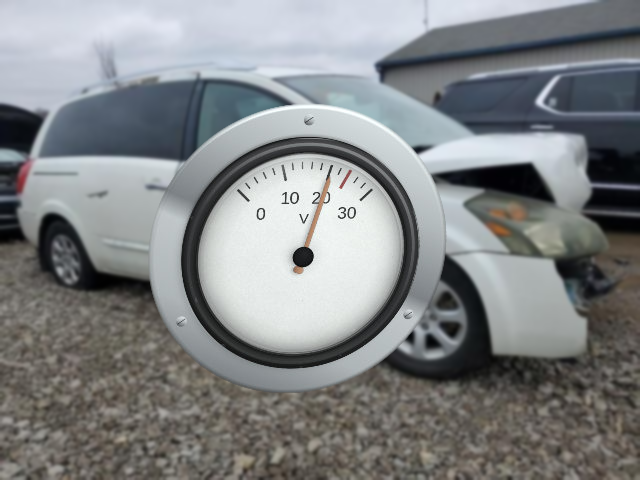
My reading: V 20
